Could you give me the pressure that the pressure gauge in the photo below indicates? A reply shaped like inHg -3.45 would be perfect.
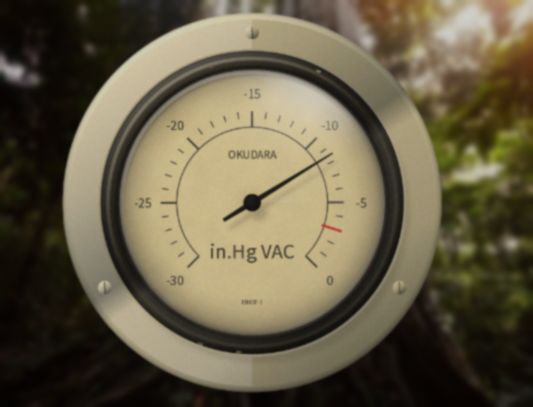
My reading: inHg -8.5
